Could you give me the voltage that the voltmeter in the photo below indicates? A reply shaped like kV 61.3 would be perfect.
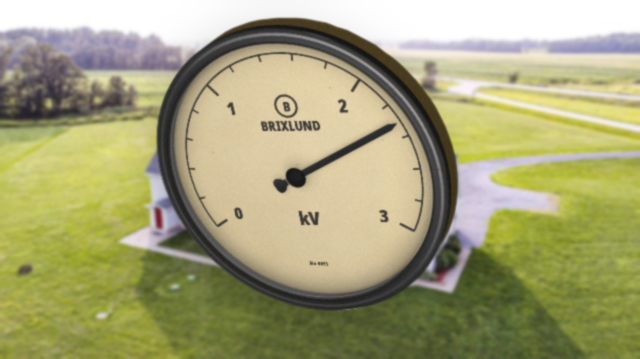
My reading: kV 2.3
